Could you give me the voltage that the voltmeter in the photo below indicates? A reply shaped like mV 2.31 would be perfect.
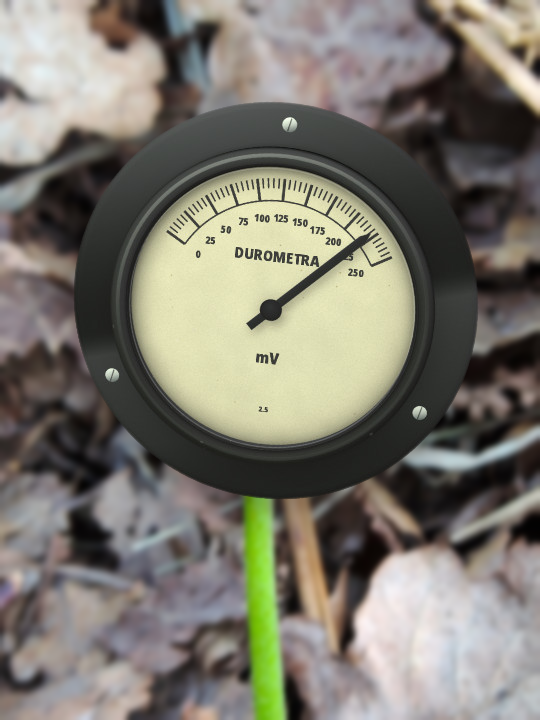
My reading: mV 220
